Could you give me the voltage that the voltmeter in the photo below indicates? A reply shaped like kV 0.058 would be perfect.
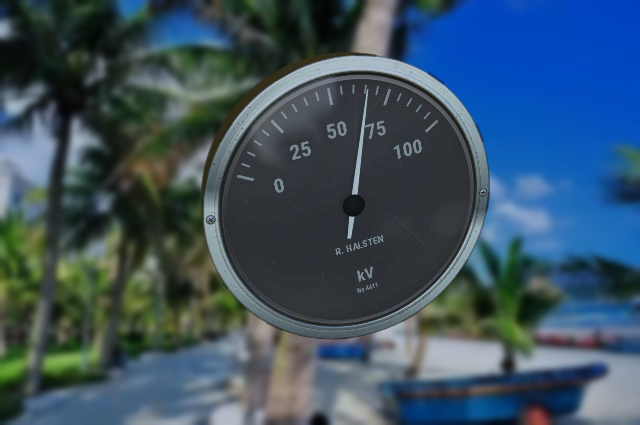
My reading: kV 65
